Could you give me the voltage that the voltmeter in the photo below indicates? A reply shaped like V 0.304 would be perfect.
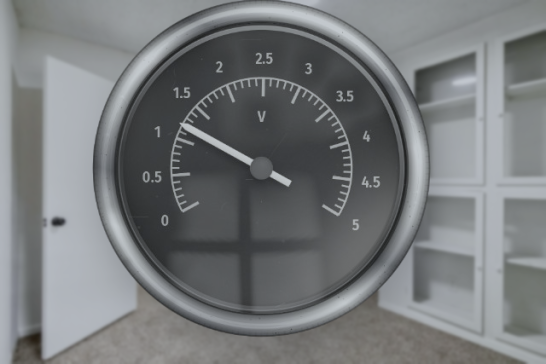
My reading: V 1.2
